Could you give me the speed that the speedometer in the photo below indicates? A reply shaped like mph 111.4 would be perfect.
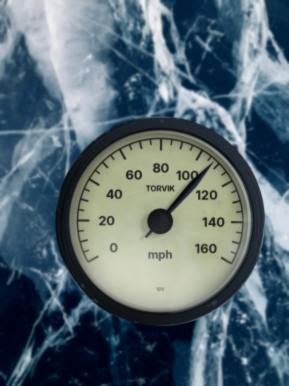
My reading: mph 107.5
